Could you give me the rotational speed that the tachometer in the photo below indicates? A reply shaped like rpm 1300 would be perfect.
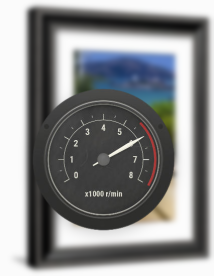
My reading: rpm 6000
